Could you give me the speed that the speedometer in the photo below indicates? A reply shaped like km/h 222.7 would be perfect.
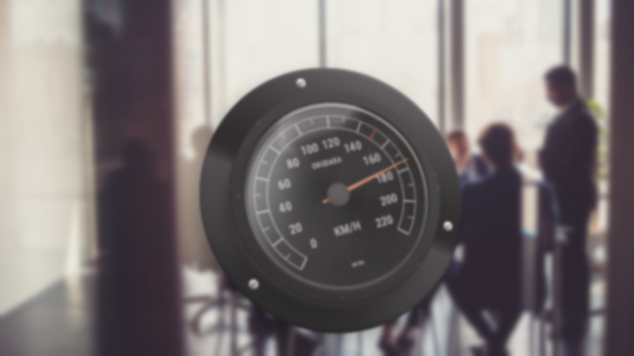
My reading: km/h 175
